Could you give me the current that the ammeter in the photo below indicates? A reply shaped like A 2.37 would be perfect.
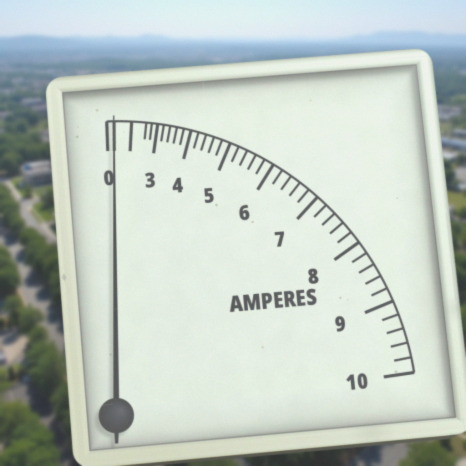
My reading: A 1
